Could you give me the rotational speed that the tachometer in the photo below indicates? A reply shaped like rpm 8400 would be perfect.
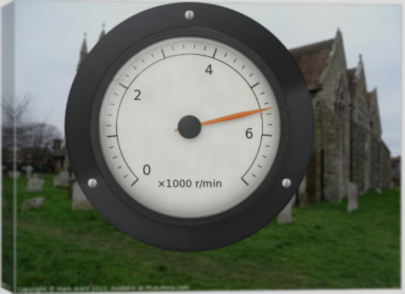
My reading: rpm 5500
